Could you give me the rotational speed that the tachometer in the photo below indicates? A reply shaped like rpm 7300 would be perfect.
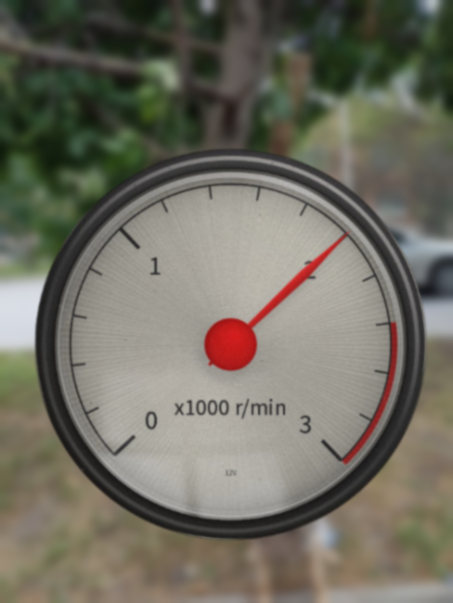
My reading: rpm 2000
